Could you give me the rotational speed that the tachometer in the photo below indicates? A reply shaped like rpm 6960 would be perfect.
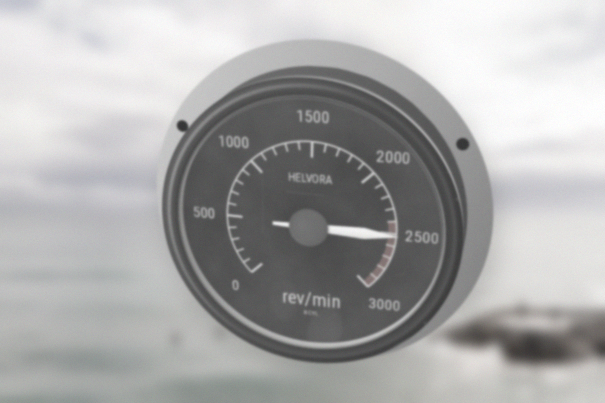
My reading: rpm 2500
